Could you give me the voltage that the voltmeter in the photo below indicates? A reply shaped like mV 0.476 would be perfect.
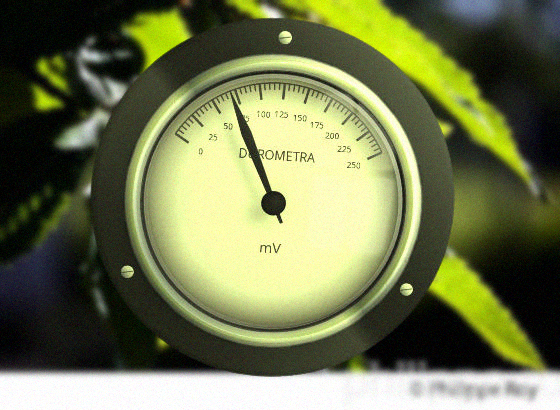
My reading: mV 70
